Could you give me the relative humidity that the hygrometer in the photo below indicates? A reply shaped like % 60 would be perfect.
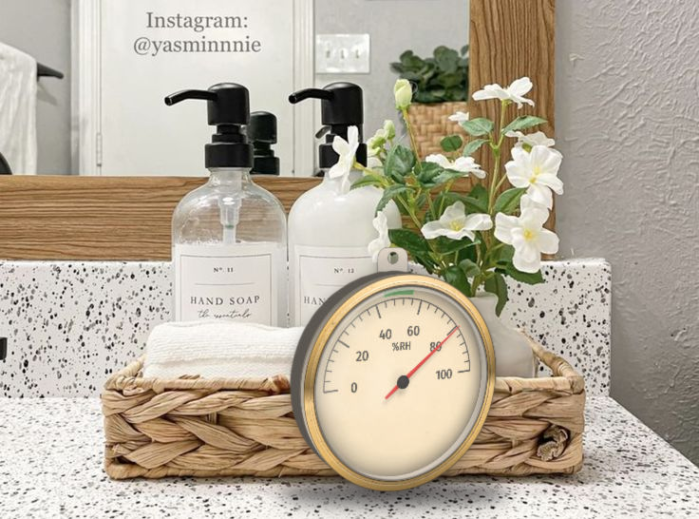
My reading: % 80
